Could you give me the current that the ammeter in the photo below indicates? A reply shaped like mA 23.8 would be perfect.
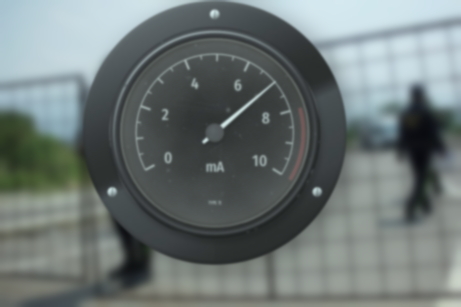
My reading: mA 7
